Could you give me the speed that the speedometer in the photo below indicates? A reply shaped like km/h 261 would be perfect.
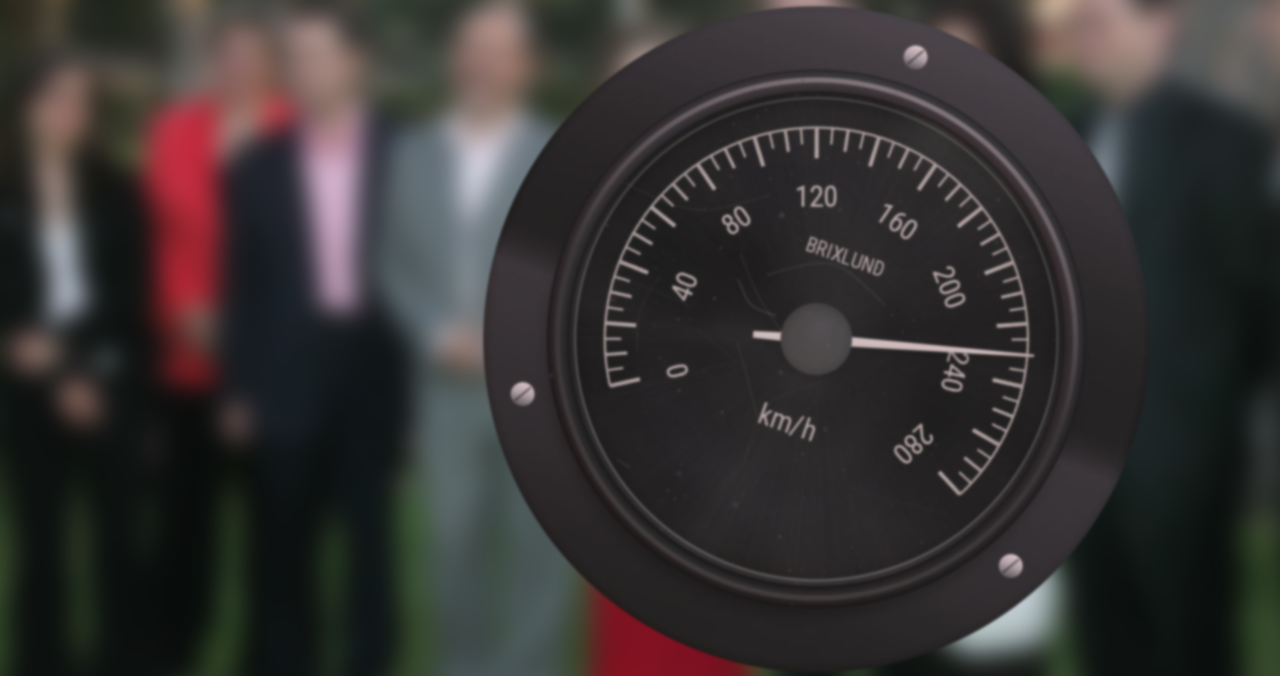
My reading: km/h 230
